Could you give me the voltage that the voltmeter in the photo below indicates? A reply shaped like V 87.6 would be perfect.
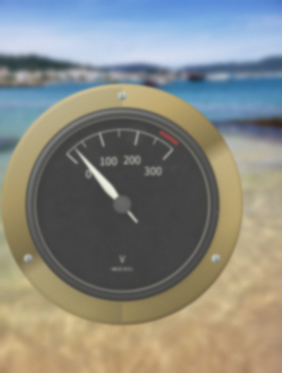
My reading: V 25
